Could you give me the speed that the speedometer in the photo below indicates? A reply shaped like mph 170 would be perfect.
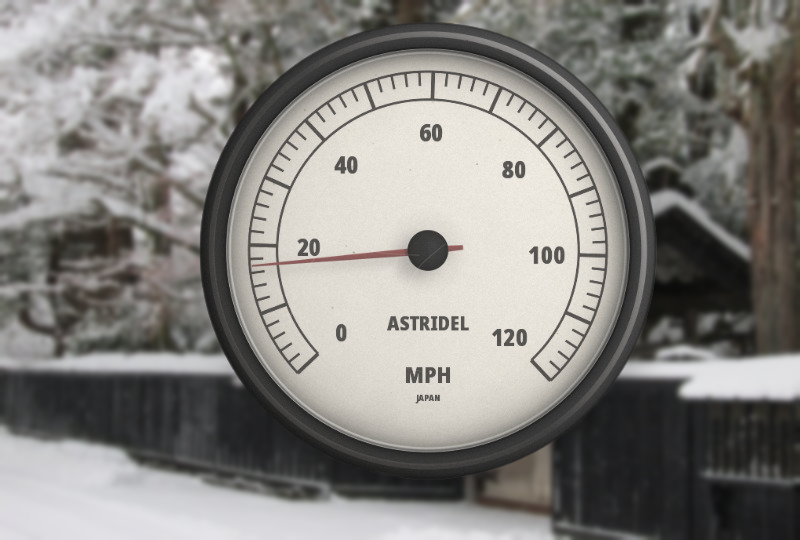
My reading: mph 17
